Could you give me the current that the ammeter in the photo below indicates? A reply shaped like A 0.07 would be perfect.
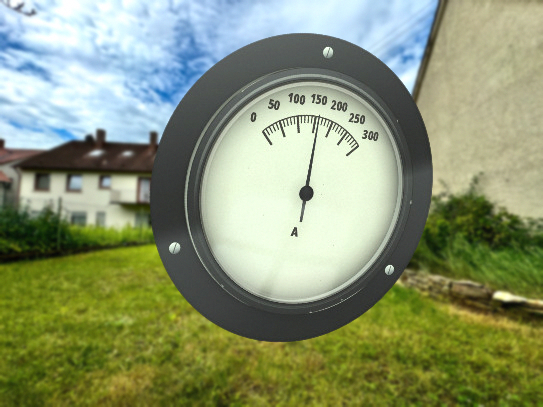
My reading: A 150
